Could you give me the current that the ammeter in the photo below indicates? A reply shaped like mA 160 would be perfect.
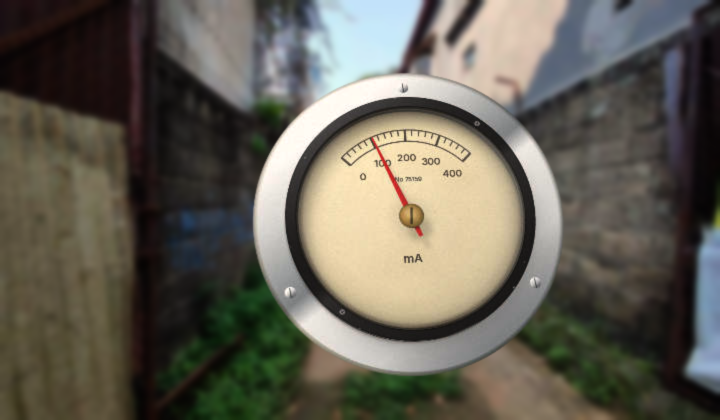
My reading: mA 100
